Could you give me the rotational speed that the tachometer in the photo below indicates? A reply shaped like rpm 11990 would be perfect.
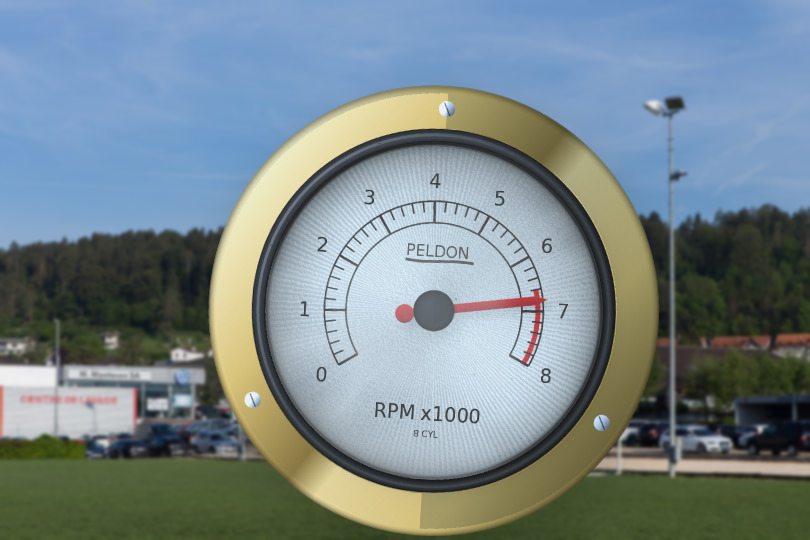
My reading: rpm 6800
